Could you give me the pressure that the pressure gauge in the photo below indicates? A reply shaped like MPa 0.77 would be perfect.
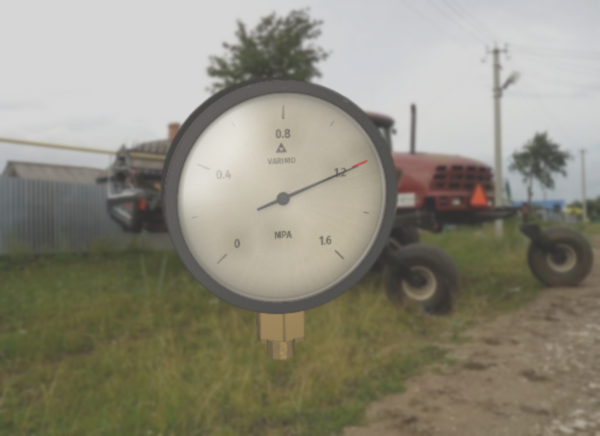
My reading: MPa 1.2
